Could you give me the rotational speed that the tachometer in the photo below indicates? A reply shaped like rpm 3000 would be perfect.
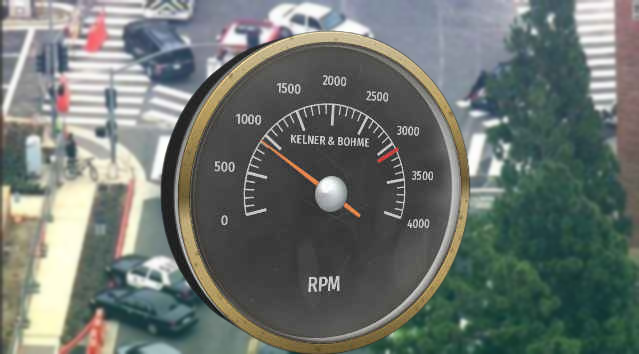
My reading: rpm 900
